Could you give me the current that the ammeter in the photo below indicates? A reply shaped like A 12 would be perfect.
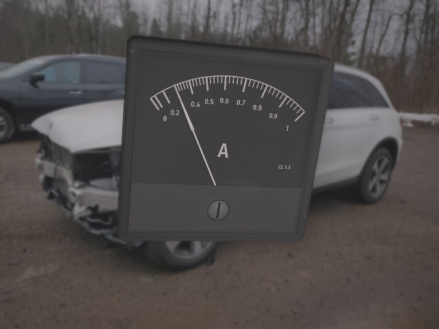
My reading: A 0.3
